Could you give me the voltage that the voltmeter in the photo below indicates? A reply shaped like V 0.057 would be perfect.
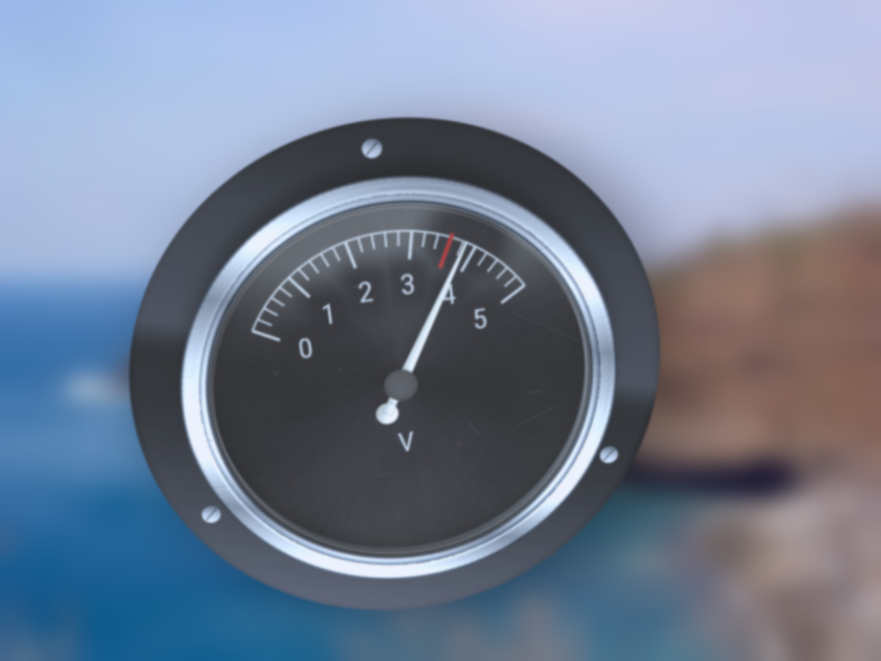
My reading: V 3.8
